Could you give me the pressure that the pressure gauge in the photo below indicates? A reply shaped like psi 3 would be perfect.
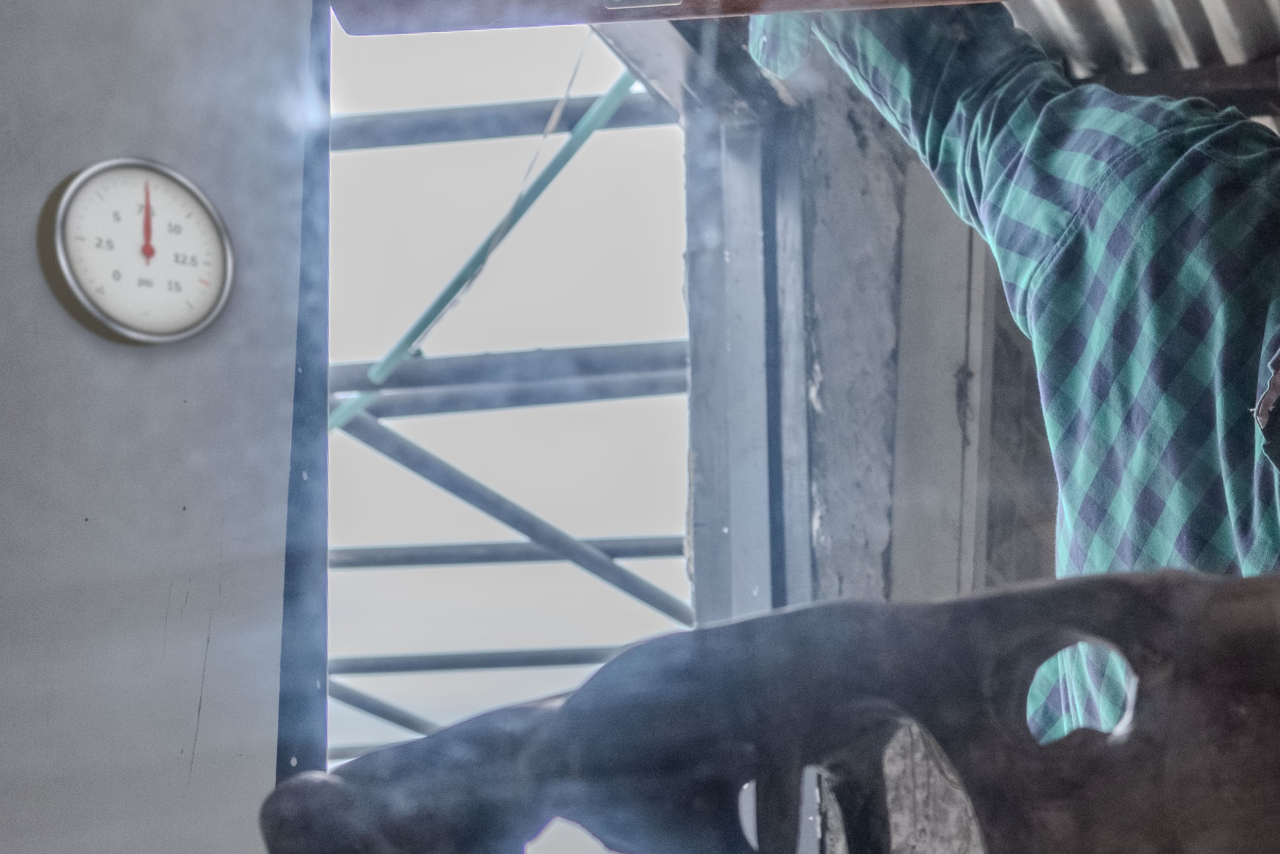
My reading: psi 7.5
